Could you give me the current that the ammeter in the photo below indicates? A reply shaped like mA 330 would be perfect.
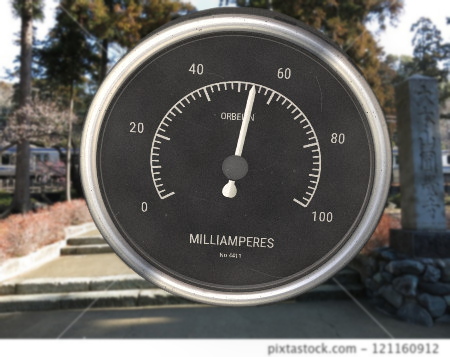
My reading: mA 54
